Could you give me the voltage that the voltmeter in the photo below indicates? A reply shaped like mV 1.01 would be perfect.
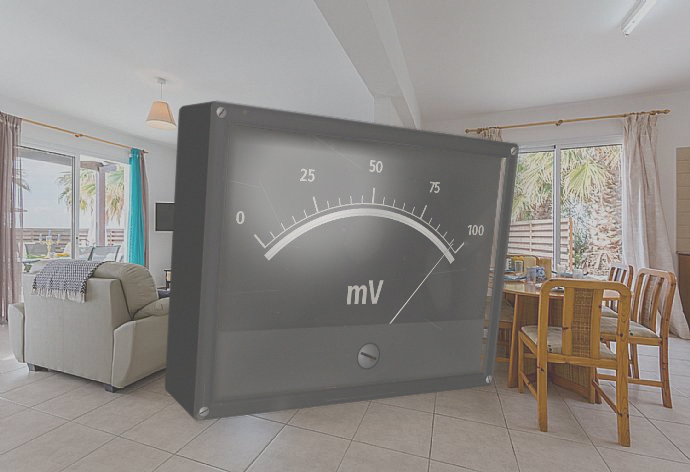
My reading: mV 95
